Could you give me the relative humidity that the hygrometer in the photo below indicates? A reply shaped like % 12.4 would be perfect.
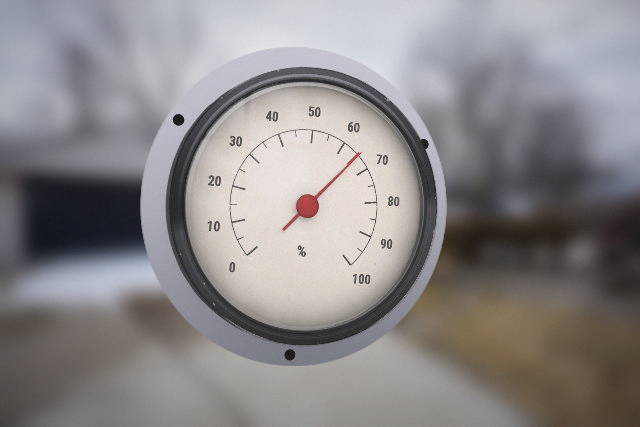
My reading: % 65
